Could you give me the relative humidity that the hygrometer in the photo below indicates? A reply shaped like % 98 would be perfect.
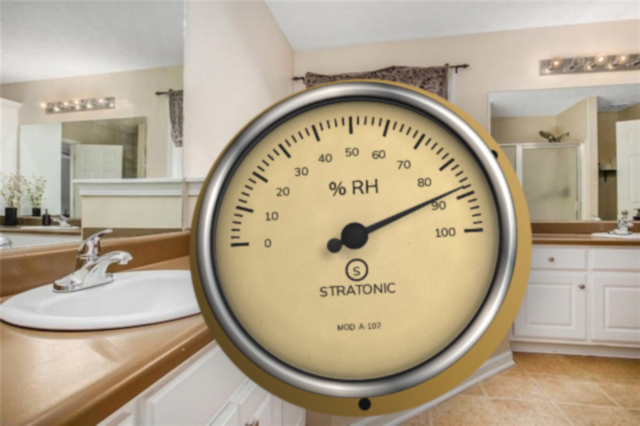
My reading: % 88
